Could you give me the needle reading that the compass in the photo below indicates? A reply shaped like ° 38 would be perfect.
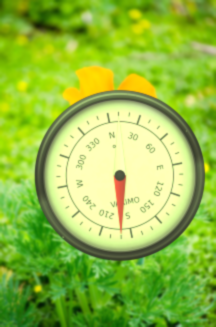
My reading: ° 190
